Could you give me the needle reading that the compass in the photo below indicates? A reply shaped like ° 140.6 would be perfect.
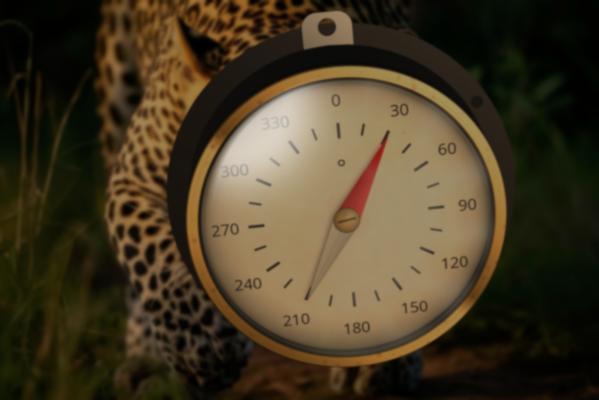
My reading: ° 30
